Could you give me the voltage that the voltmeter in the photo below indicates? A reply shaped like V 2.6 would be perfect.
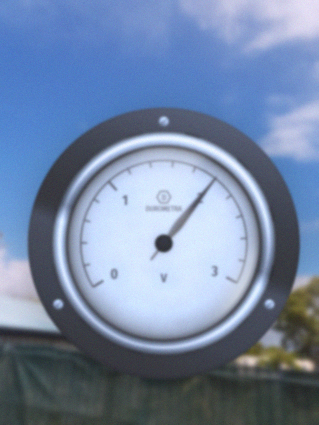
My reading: V 2
